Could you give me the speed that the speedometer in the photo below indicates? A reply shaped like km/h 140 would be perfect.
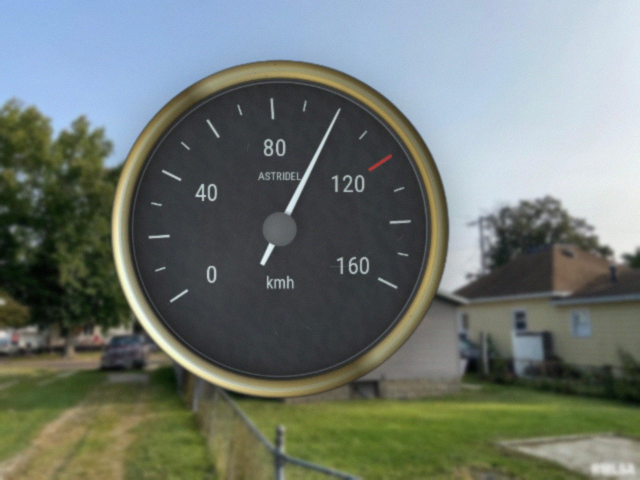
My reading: km/h 100
